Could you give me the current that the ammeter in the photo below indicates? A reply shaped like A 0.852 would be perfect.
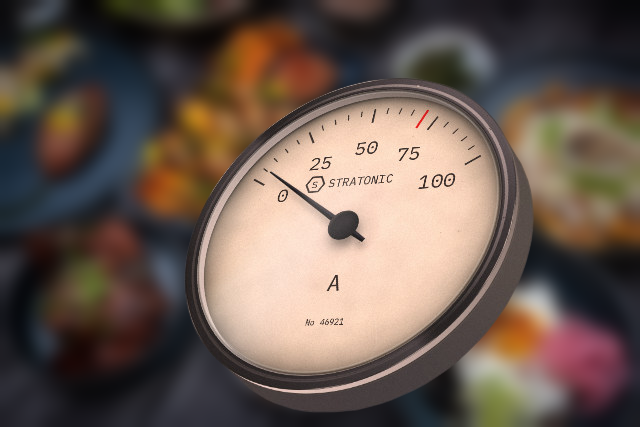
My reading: A 5
